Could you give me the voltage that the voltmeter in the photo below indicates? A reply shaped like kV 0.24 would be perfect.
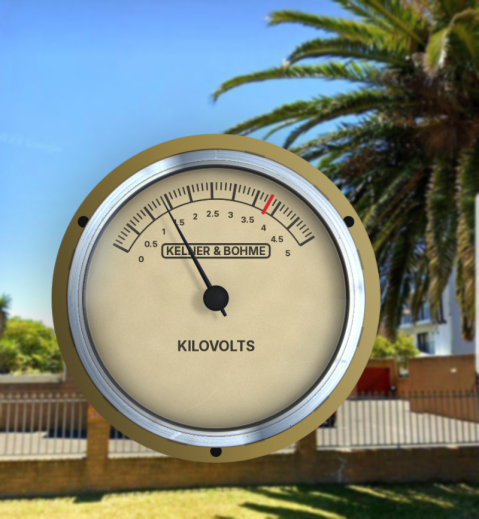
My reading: kV 1.4
